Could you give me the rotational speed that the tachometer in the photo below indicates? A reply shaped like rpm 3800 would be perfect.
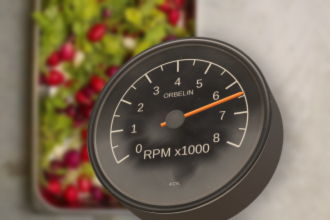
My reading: rpm 6500
